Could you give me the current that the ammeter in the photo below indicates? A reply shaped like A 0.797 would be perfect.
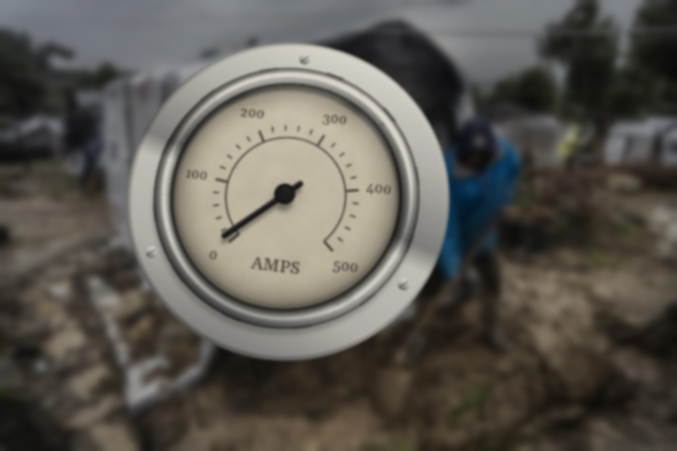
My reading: A 10
